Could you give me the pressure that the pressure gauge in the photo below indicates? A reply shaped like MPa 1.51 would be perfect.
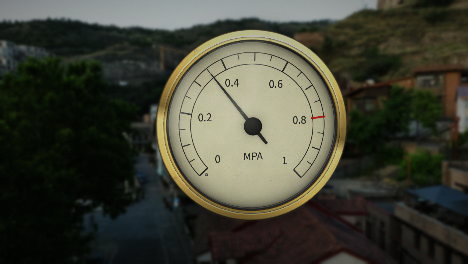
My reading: MPa 0.35
